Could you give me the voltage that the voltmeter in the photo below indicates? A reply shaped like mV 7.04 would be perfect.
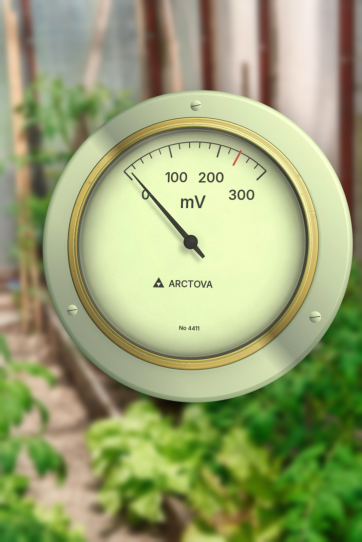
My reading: mV 10
